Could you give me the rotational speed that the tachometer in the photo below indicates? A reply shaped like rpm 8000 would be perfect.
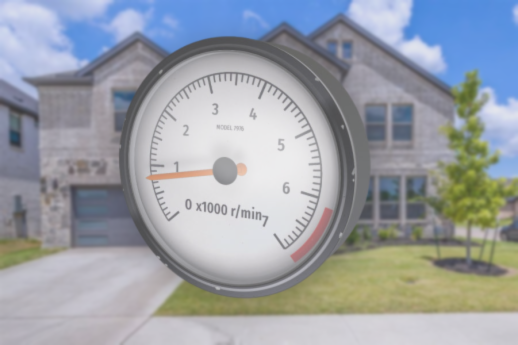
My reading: rpm 800
